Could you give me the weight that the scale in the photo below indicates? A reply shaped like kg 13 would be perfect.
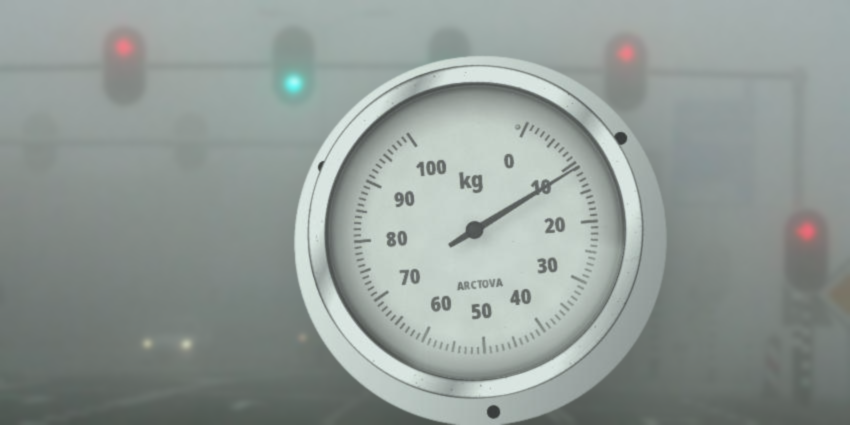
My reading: kg 11
